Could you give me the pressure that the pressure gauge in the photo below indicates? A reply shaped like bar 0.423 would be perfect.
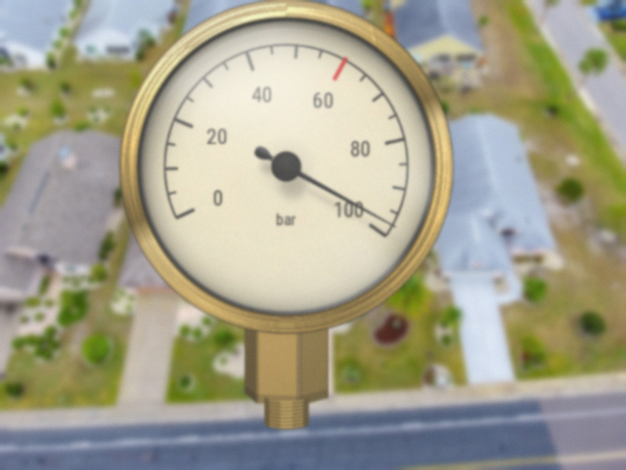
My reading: bar 97.5
